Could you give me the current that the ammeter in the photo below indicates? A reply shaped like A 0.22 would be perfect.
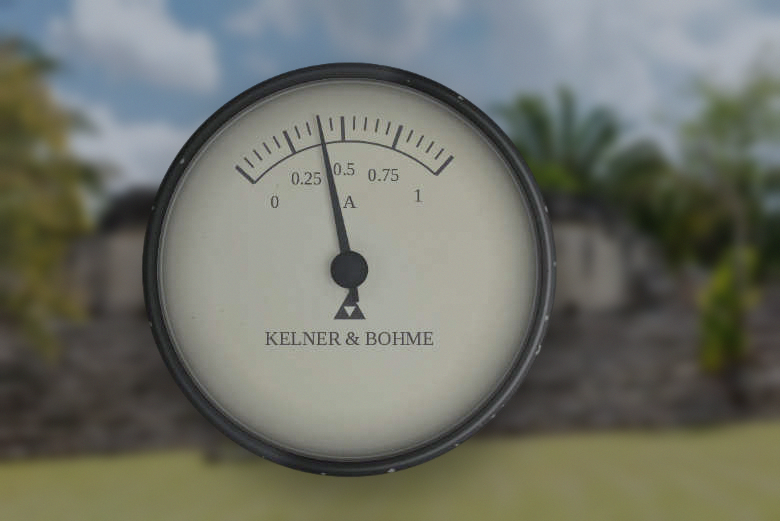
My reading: A 0.4
